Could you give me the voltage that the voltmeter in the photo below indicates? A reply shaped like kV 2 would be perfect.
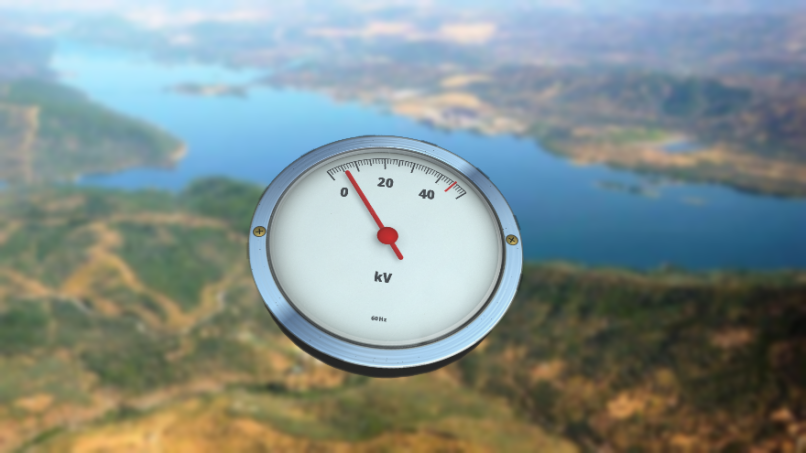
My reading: kV 5
